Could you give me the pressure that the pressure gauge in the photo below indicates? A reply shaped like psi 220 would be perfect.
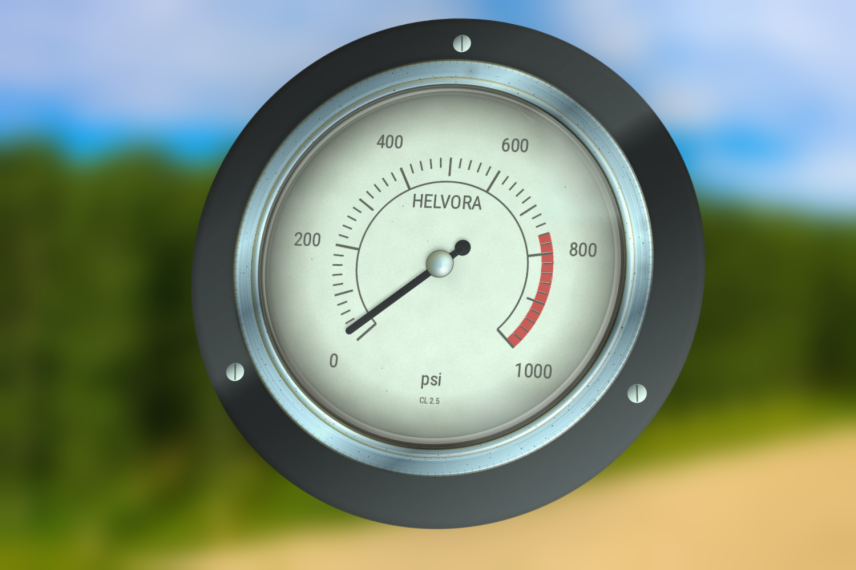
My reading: psi 20
